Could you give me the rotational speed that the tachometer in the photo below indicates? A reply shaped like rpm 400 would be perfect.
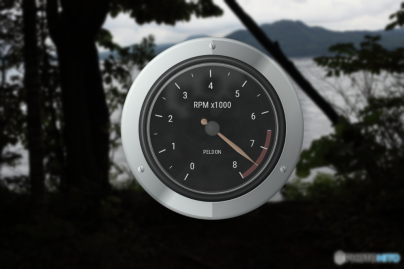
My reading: rpm 7500
